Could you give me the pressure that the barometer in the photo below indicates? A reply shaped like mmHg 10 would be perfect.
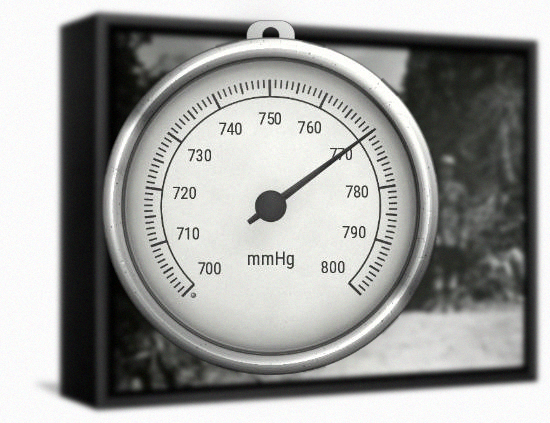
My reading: mmHg 770
